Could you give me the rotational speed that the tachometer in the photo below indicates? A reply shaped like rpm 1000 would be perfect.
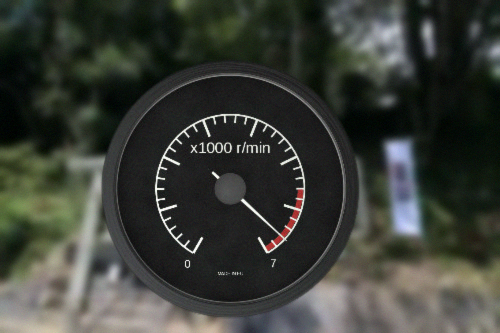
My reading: rpm 6600
